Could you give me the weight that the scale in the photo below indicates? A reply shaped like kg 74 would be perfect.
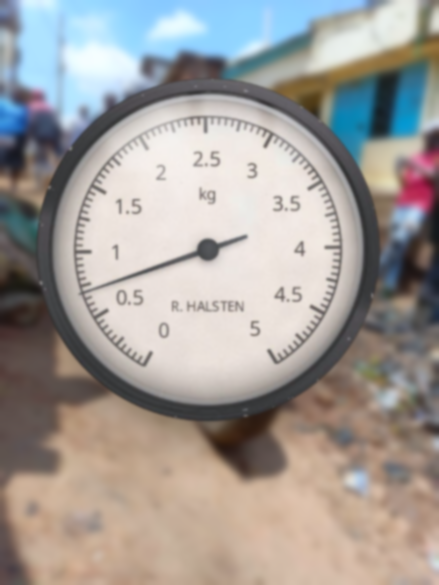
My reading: kg 0.7
